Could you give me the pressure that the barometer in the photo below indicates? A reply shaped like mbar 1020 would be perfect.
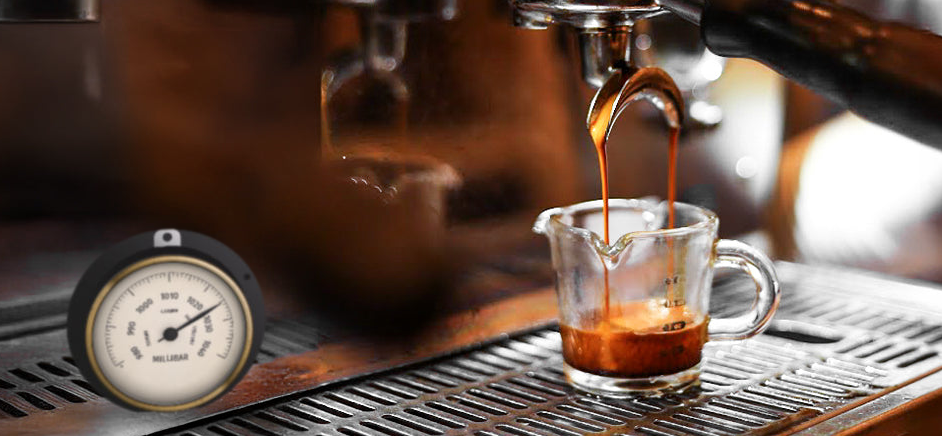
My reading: mbar 1025
